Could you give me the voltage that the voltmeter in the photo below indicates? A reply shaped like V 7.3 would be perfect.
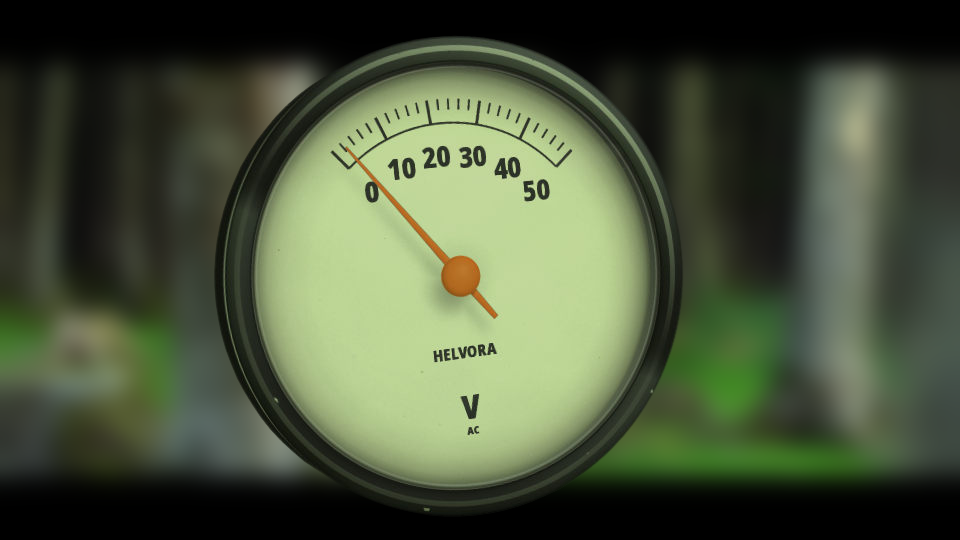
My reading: V 2
